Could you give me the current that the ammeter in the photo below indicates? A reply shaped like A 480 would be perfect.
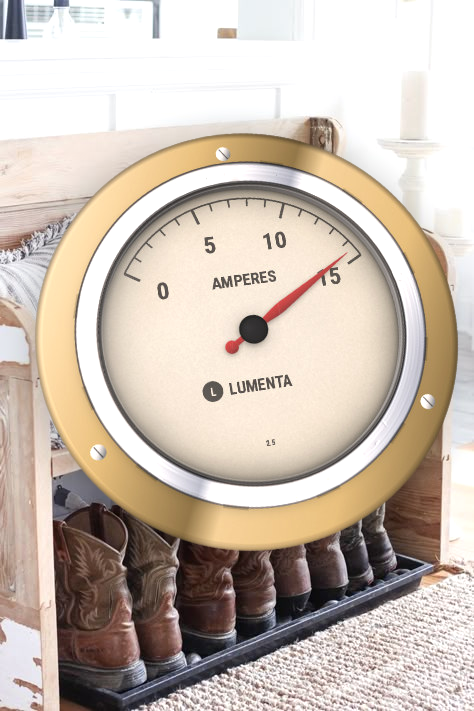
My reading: A 14.5
